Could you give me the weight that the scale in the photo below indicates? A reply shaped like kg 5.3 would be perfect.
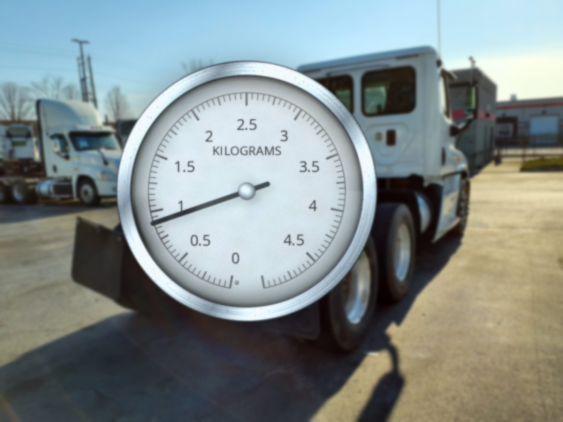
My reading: kg 0.9
